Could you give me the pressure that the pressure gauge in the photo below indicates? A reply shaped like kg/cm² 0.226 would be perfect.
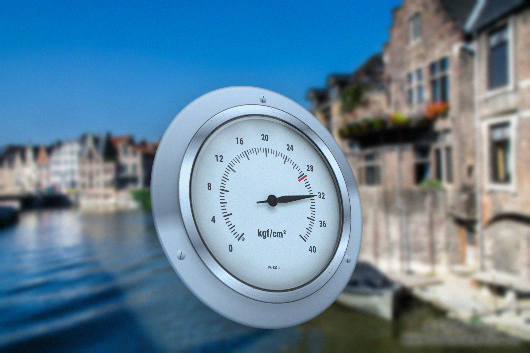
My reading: kg/cm² 32
